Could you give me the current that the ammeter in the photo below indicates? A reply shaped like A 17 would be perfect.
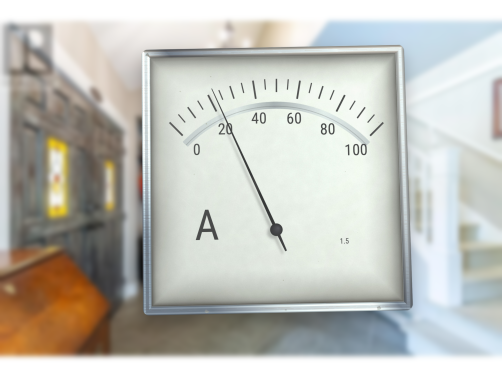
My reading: A 22.5
